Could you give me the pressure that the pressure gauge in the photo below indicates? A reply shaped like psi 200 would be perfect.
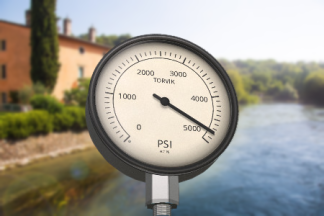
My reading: psi 4800
